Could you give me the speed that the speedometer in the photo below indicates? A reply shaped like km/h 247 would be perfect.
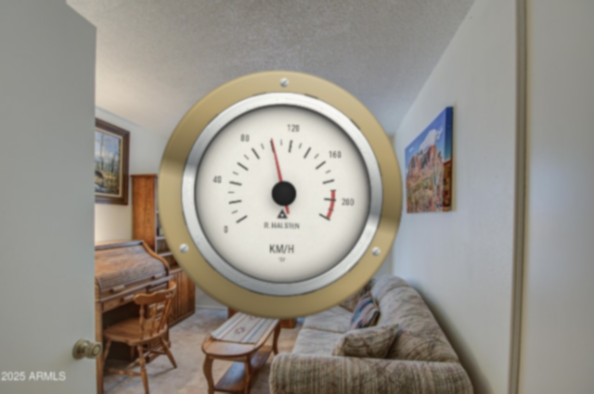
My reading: km/h 100
